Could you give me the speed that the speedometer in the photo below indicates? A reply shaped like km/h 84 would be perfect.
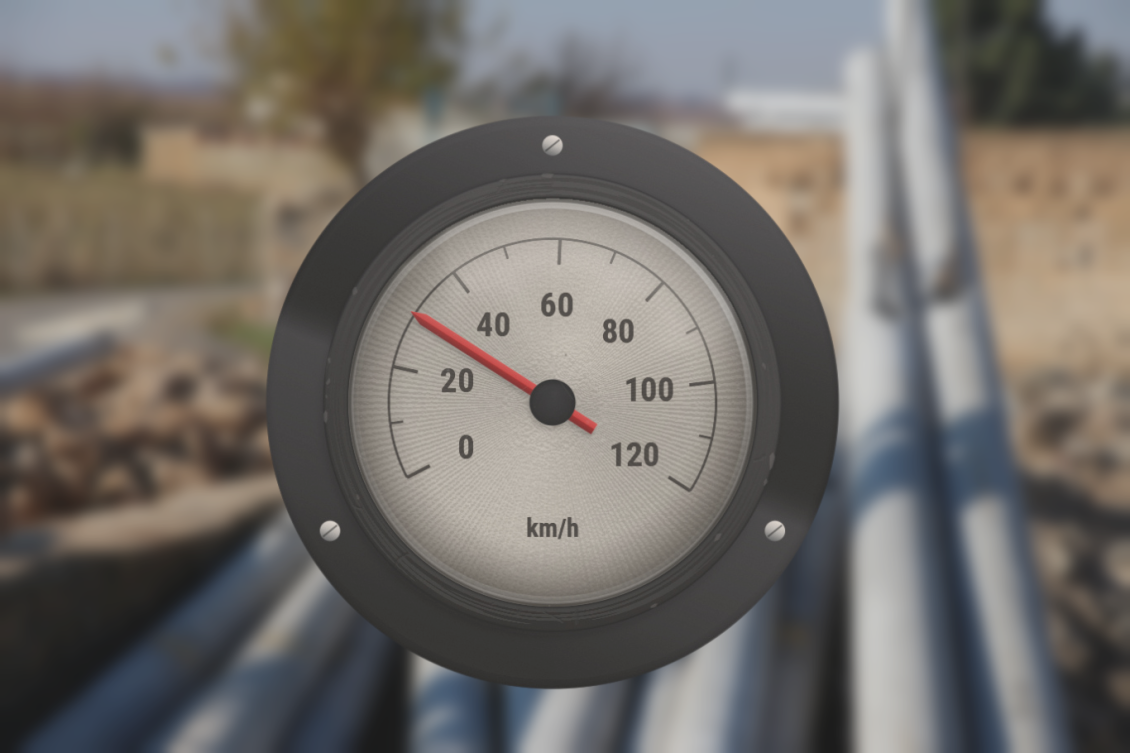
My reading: km/h 30
